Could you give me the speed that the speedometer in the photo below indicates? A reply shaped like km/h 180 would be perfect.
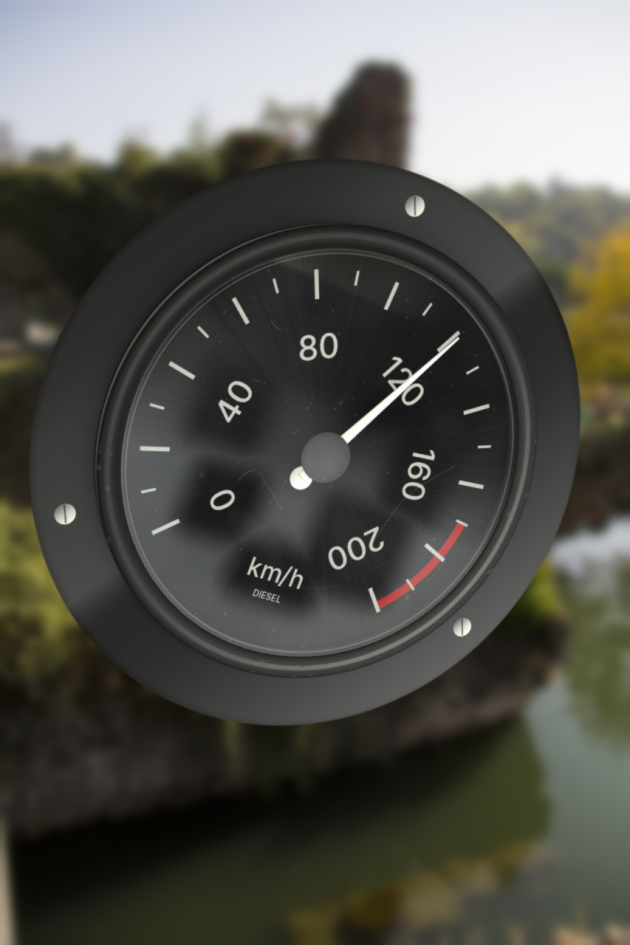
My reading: km/h 120
